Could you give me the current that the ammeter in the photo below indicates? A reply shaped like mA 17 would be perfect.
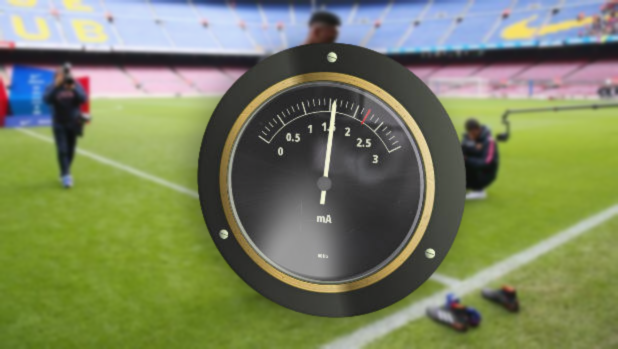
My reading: mA 1.6
